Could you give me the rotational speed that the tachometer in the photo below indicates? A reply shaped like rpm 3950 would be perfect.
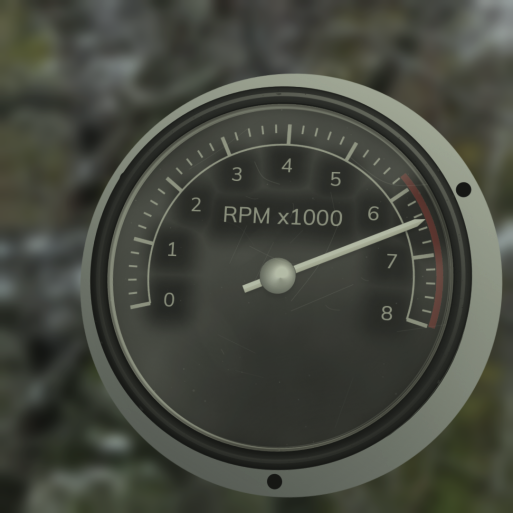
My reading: rpm 6500
